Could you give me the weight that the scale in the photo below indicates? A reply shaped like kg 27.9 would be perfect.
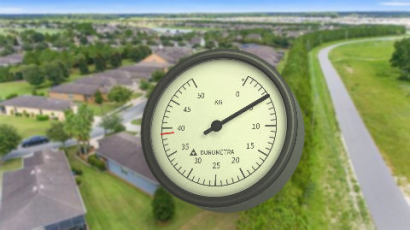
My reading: kg 5
